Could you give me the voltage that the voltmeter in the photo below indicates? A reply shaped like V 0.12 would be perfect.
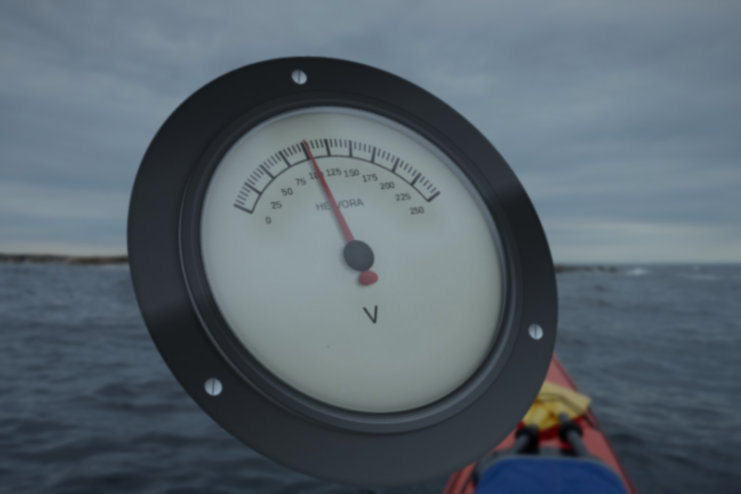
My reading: V 100
